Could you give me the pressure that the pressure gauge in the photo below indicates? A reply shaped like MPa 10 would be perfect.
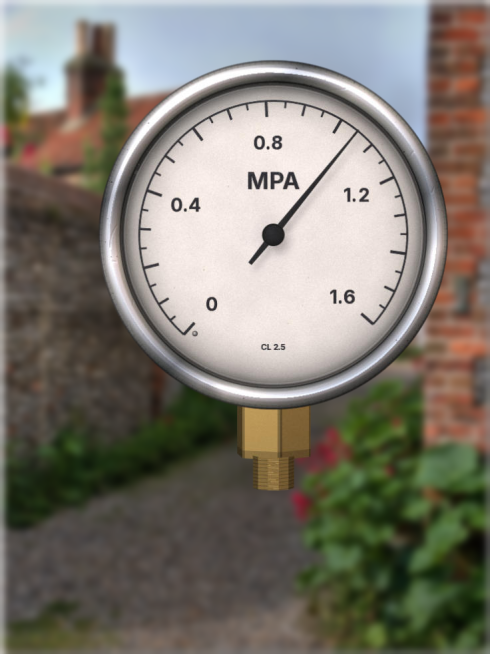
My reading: MPa 1.05
